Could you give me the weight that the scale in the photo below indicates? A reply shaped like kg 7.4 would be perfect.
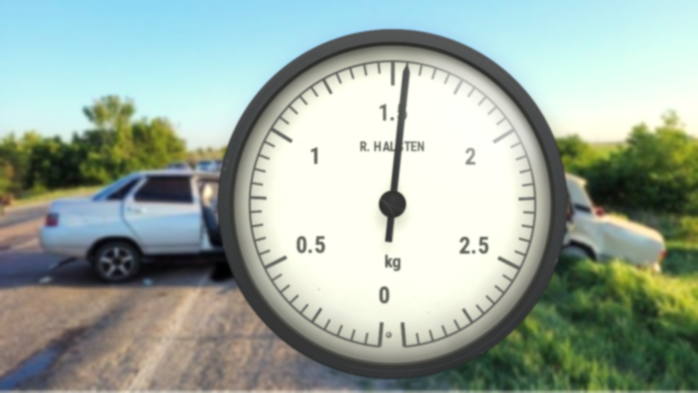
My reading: kg 1.55
